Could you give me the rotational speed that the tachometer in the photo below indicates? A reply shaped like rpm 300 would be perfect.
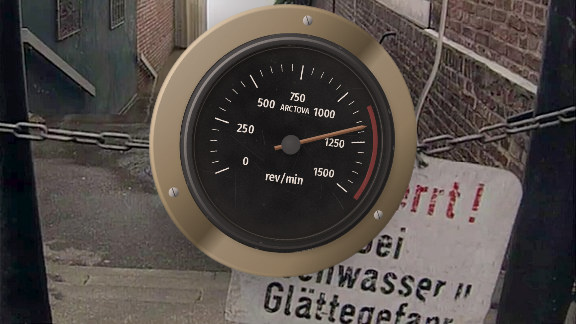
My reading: rpm 1175
